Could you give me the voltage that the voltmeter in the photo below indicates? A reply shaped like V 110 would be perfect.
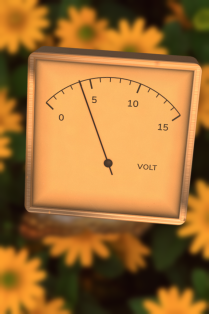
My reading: V 4
